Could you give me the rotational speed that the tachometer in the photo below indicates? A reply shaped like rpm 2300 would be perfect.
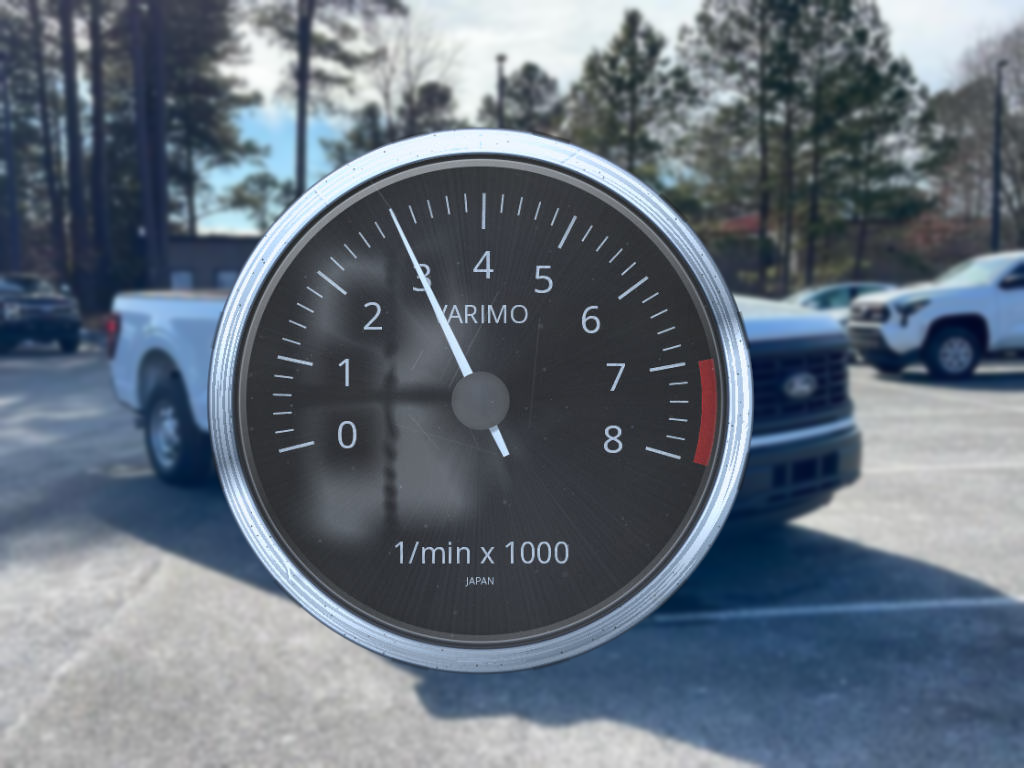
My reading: rpm 3000
